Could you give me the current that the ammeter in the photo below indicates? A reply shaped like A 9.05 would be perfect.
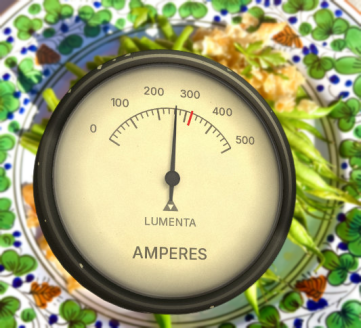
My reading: A 260
